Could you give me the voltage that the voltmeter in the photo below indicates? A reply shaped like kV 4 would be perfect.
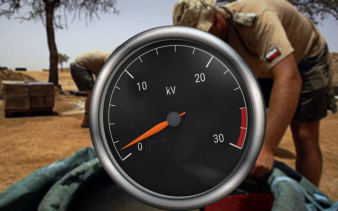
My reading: kV 1
